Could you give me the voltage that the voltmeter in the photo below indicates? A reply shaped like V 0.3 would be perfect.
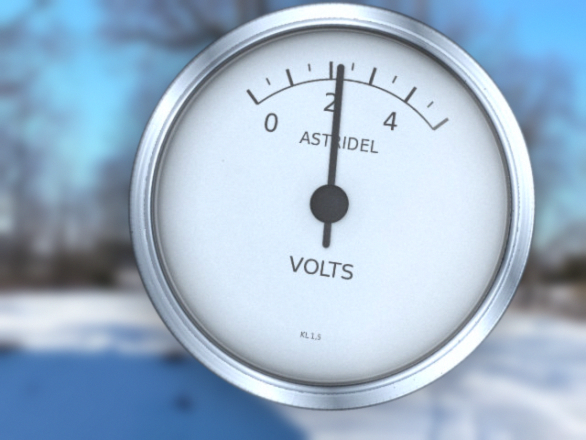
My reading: V 2.25
